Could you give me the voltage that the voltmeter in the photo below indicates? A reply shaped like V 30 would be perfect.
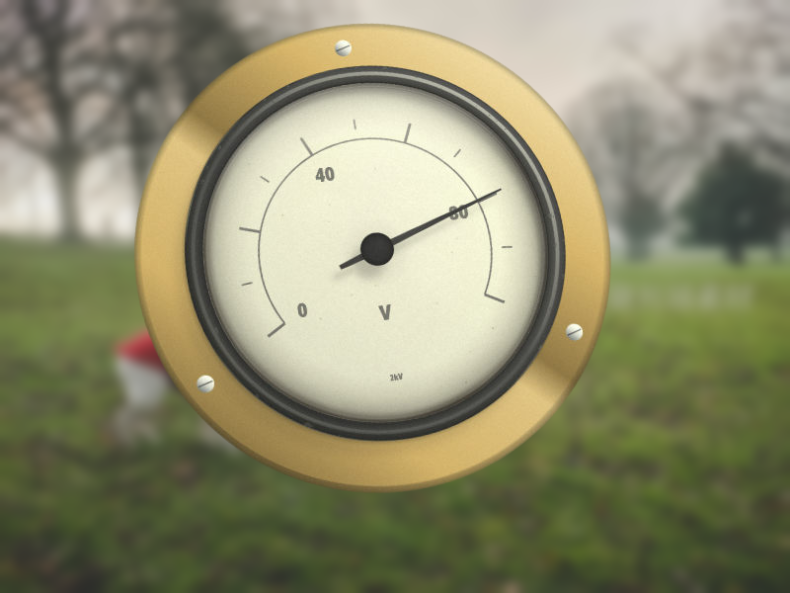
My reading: V 80
